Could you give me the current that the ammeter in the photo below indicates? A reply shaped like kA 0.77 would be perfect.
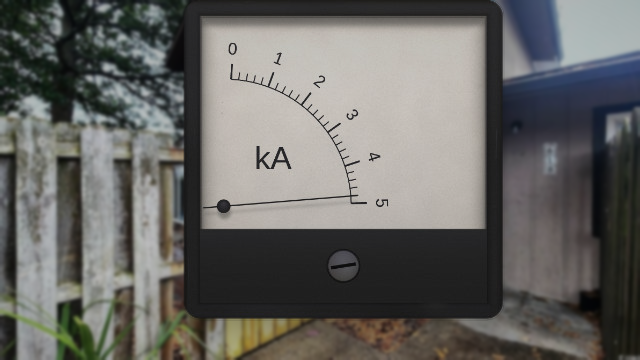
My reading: kA 4.8
